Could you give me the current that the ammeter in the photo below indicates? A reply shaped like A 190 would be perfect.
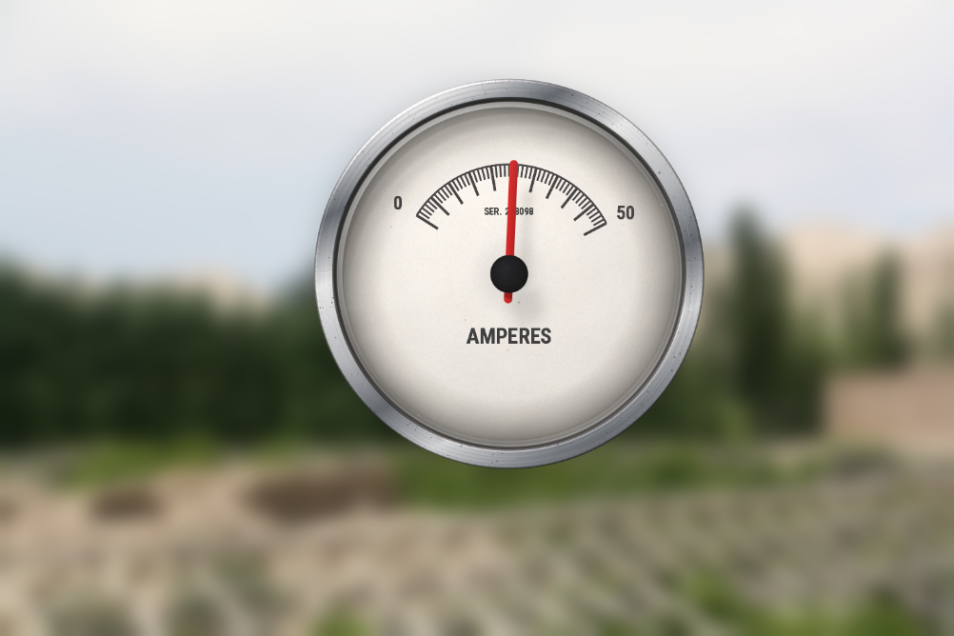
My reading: A 25
